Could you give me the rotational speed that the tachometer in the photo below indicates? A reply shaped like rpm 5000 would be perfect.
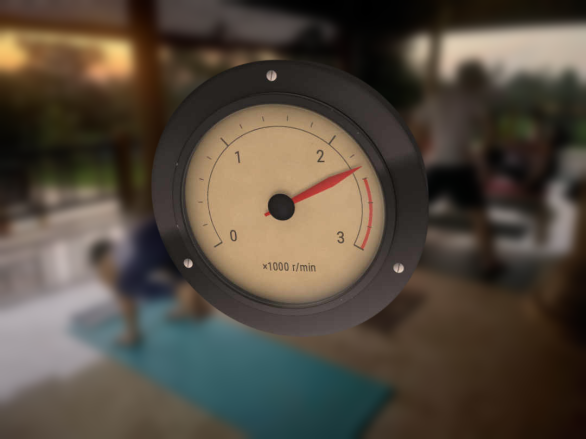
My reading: rpm 2300
